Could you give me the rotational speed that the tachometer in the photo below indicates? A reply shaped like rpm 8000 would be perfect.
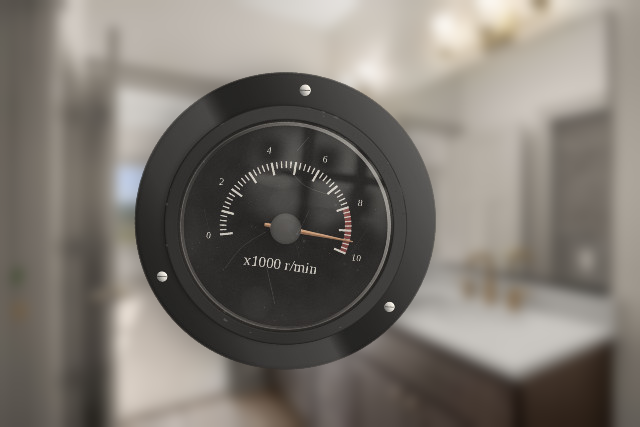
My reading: rpm 9400
